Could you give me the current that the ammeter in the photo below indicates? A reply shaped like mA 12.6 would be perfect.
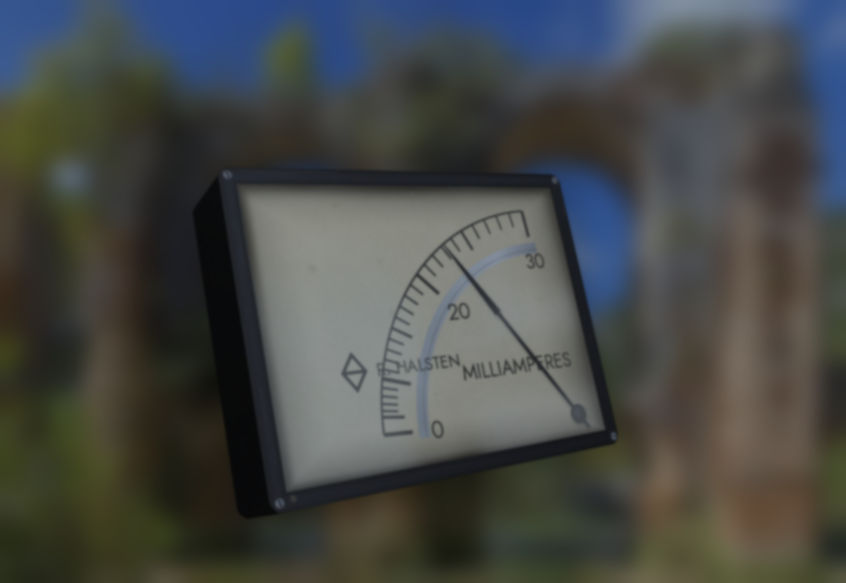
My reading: mA 23
